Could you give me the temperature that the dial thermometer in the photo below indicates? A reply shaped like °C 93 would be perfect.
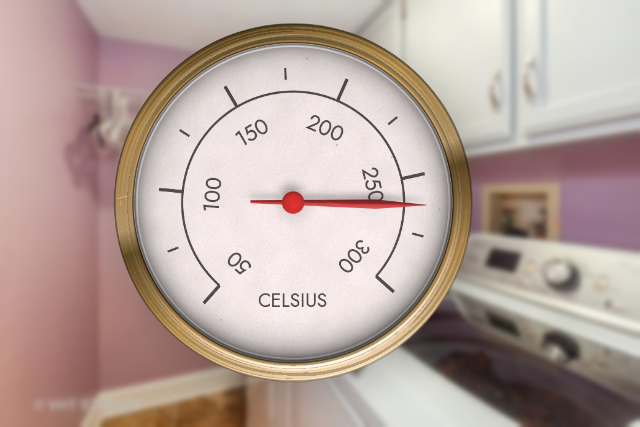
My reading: °C 262.5
